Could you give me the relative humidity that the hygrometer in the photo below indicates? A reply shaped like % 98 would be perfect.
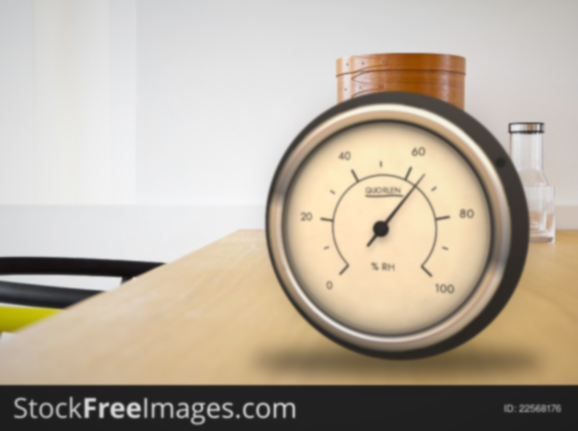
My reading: % 65
